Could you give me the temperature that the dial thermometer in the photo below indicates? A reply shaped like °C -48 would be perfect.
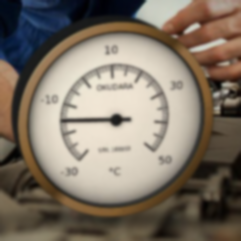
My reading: °C -15
